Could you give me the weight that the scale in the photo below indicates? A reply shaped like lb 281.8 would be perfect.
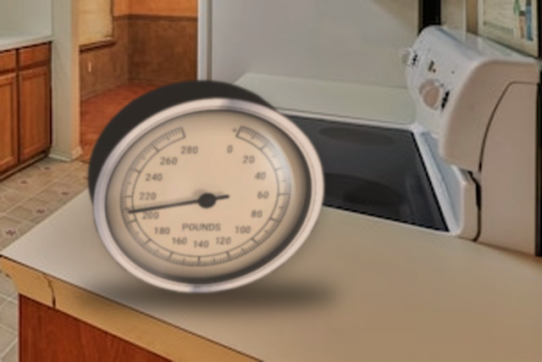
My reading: lb 210
